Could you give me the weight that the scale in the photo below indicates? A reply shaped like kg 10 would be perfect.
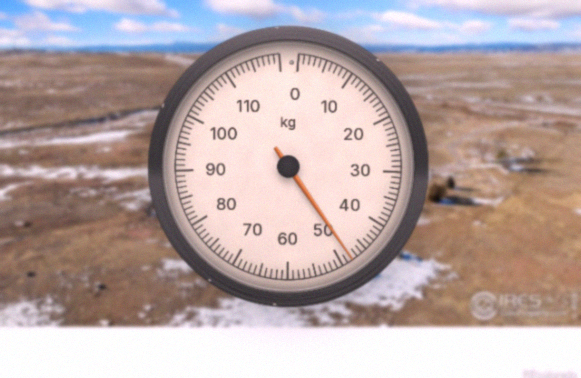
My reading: kg 48
